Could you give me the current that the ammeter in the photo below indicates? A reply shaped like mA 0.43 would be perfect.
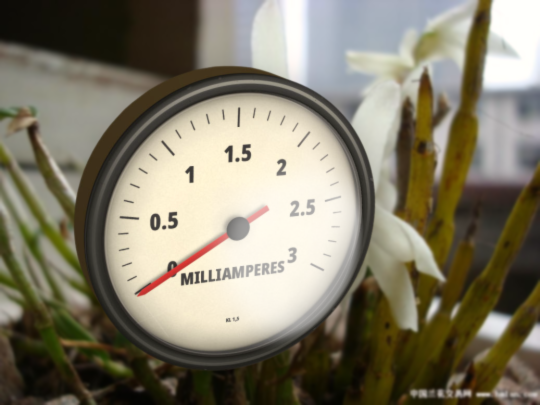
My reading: mA 0
